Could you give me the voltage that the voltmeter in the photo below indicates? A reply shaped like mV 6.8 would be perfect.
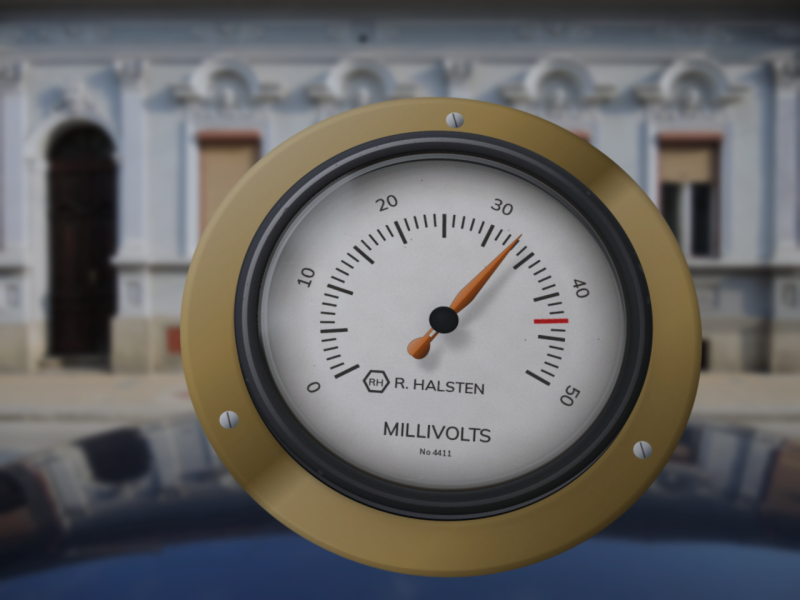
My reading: mV 33
